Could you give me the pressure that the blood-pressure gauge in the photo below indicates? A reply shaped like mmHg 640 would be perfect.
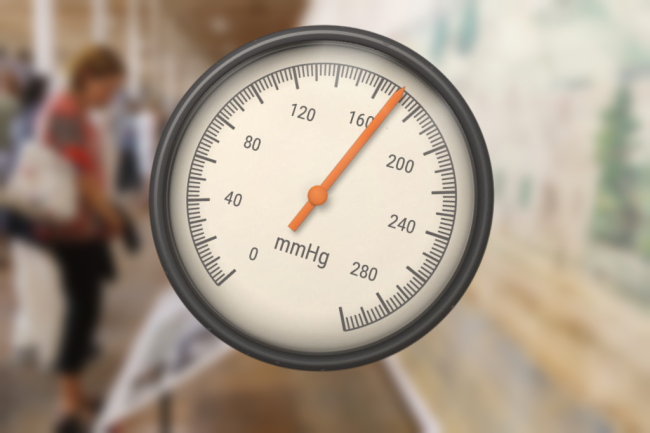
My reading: mmHg 170
